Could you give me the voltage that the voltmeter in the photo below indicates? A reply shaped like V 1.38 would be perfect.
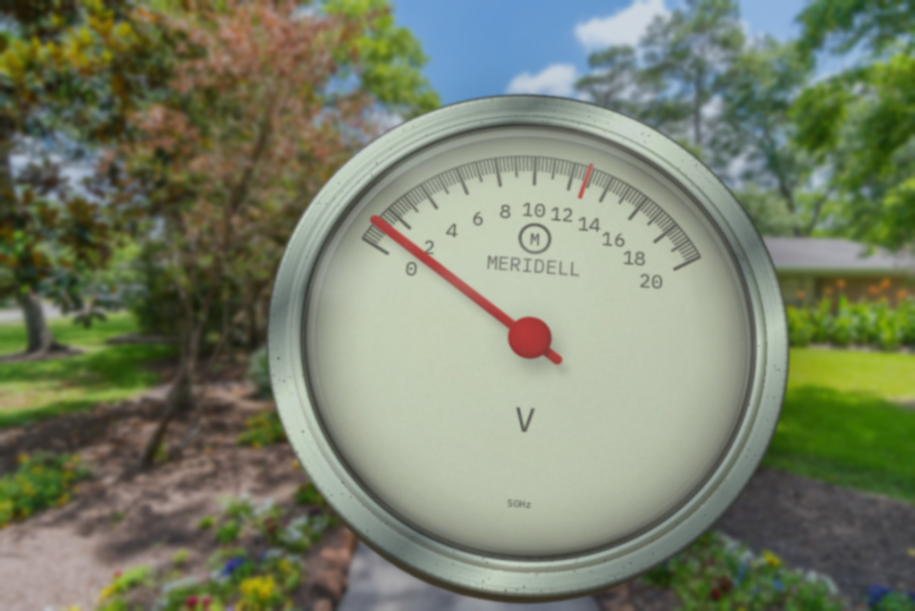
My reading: V 1
